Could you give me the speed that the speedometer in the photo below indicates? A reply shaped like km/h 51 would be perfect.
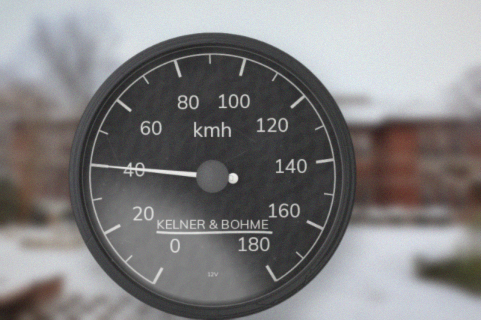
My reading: km/h 40
